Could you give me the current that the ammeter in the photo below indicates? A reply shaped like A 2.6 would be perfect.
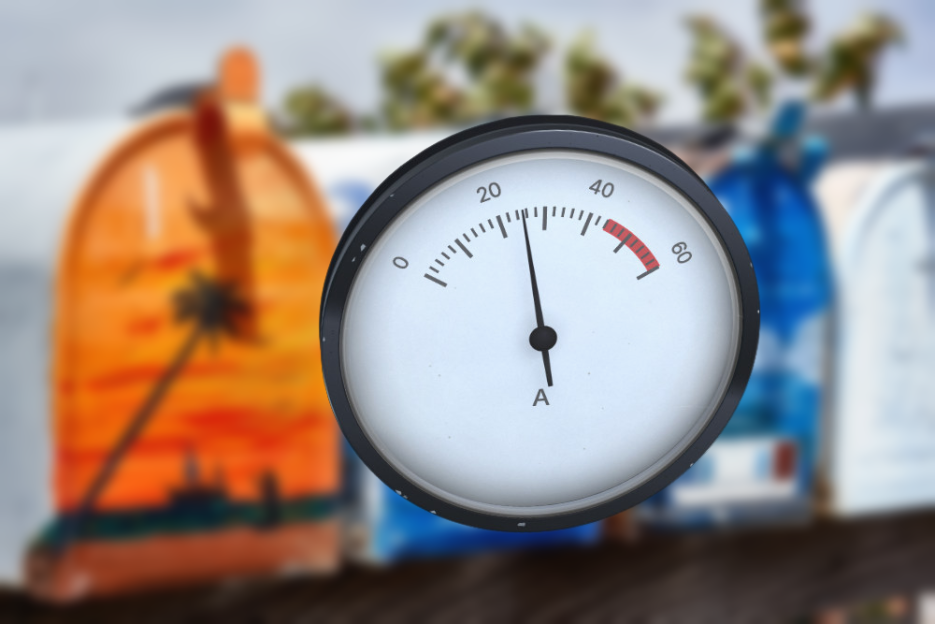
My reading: A 25
